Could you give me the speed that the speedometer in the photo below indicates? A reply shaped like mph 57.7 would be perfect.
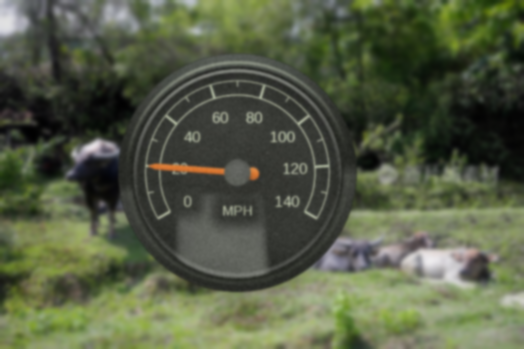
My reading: mph 20
